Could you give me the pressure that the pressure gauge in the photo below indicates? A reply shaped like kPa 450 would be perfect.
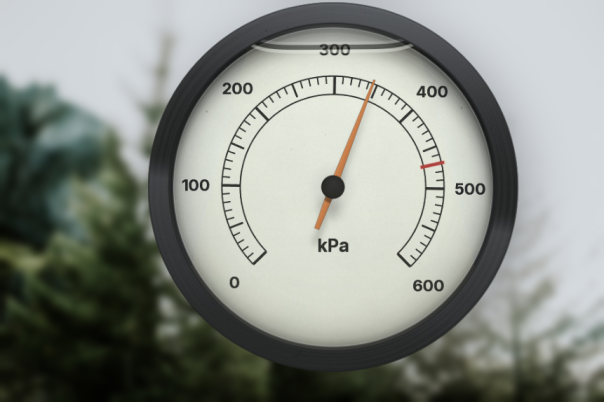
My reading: kPa 345
